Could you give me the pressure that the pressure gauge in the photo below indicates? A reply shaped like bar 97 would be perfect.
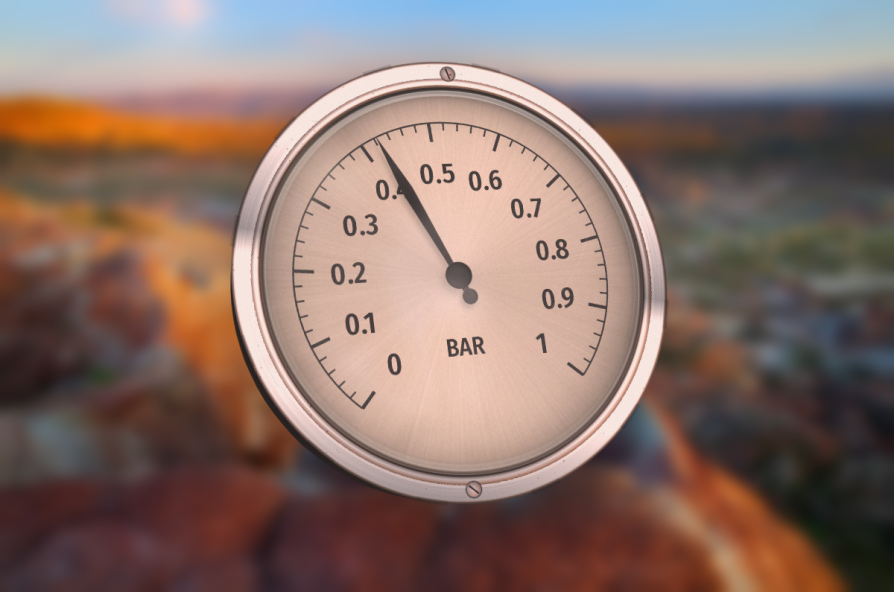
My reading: bar 0.42
